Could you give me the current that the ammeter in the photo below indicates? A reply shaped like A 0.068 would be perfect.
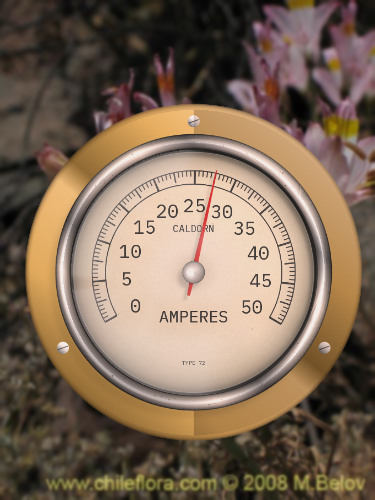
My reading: A 27.5
